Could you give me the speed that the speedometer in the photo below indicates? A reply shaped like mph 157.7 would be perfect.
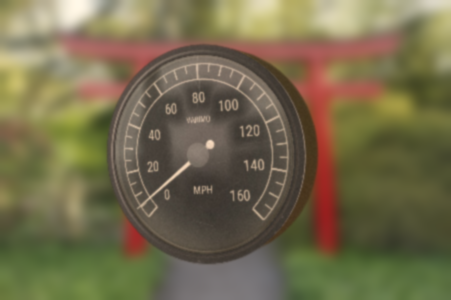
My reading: mph 5
